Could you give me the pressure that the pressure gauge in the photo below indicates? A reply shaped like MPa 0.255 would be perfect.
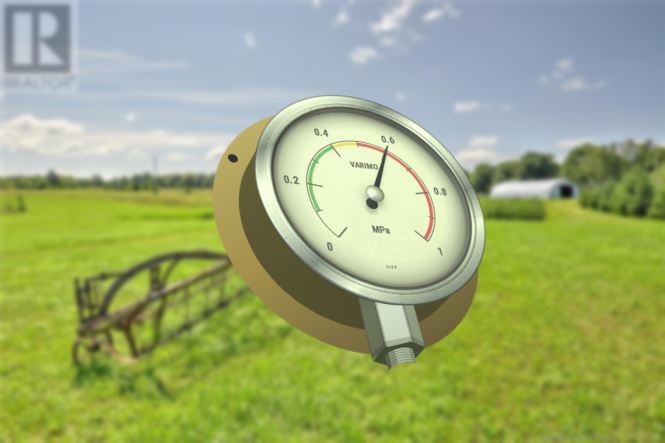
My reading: MPa 0.6
